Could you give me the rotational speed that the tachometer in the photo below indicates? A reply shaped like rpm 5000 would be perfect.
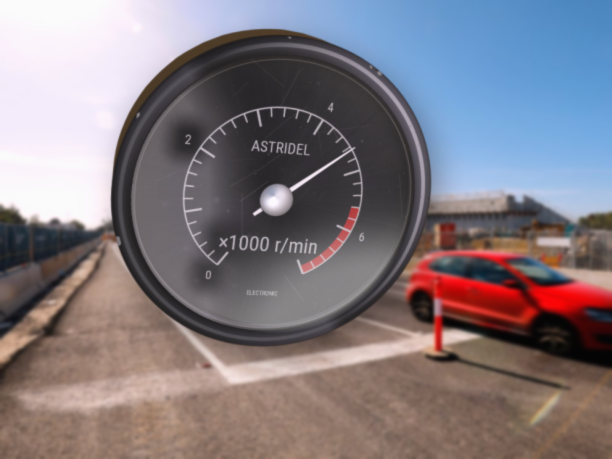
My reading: rpm 4600
